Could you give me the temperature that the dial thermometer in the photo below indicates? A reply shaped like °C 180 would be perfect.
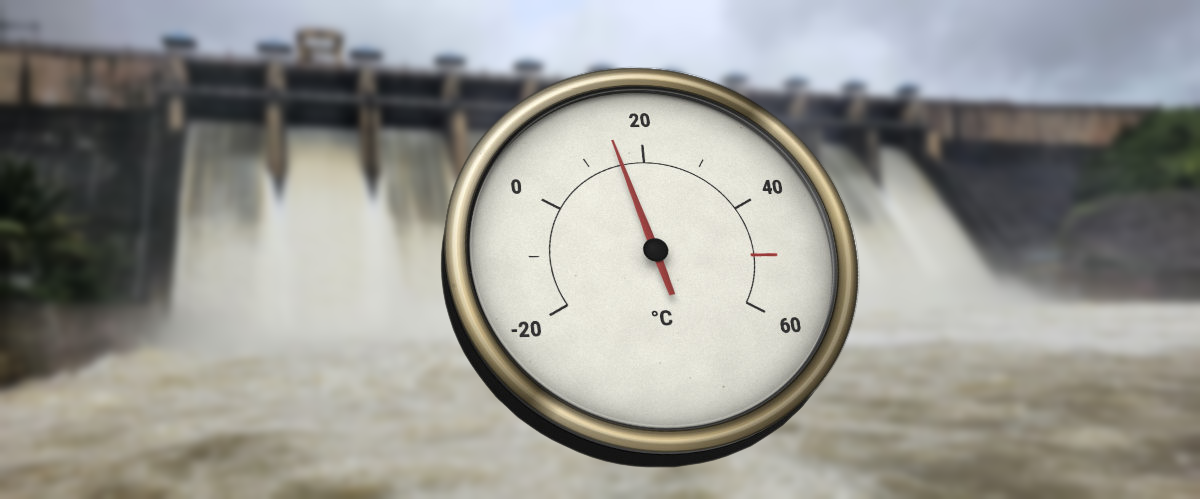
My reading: °C 15
